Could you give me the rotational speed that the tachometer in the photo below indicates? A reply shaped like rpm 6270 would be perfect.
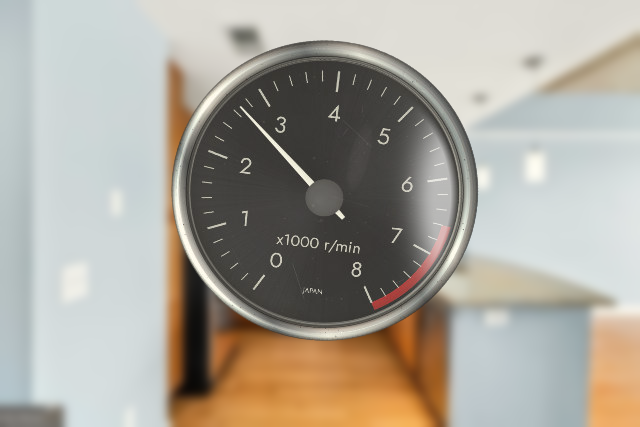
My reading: rpm 2700
